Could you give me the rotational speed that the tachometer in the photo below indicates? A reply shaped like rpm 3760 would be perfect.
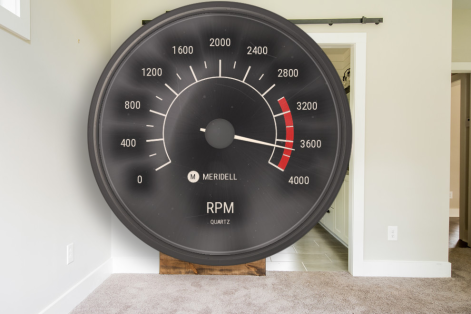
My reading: rpm 3700
